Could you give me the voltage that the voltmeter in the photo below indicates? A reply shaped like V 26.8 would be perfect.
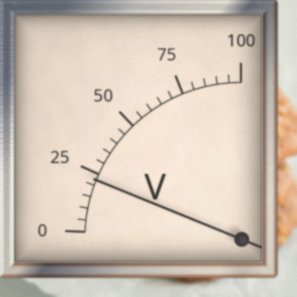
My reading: V 22.5
